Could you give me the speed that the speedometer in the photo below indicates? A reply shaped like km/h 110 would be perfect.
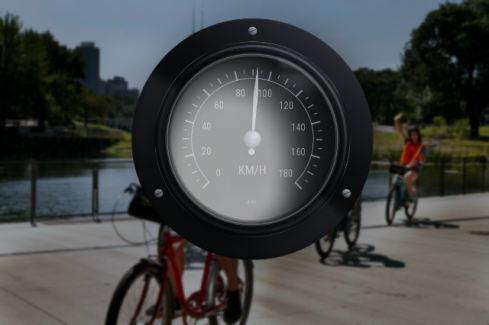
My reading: km/h 92.5
